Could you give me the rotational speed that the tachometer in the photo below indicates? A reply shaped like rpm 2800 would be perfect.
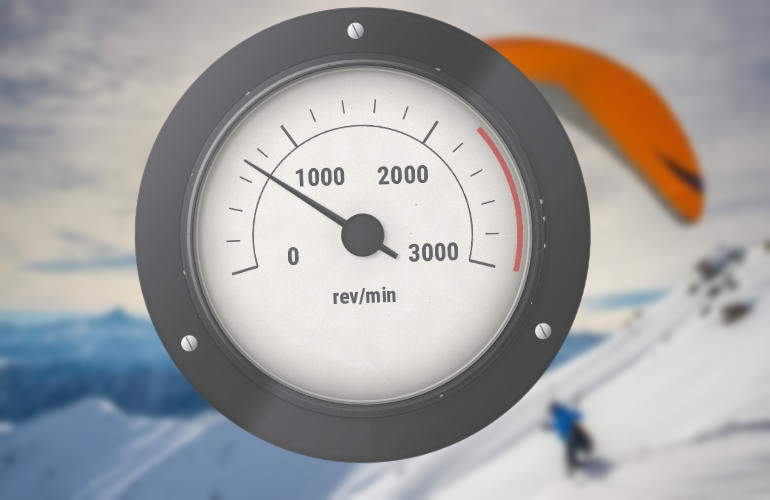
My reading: rpm 700
